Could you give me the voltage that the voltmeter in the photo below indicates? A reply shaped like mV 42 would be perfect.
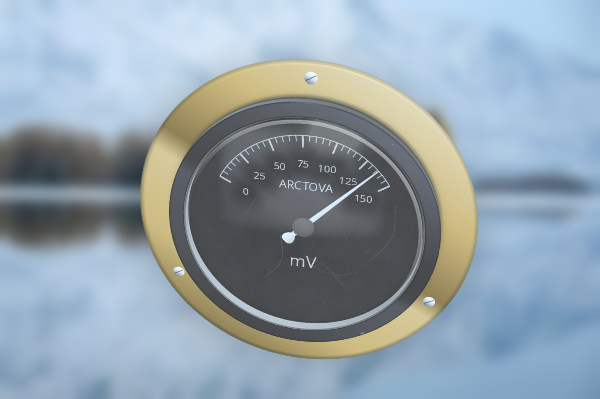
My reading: mV 135
